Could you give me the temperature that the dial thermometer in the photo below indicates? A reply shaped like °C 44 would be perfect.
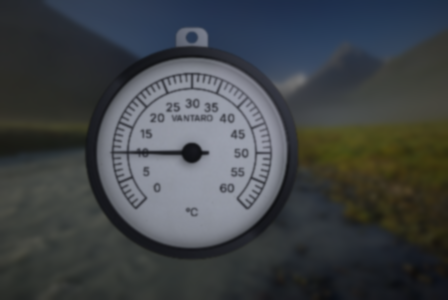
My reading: °C 10
